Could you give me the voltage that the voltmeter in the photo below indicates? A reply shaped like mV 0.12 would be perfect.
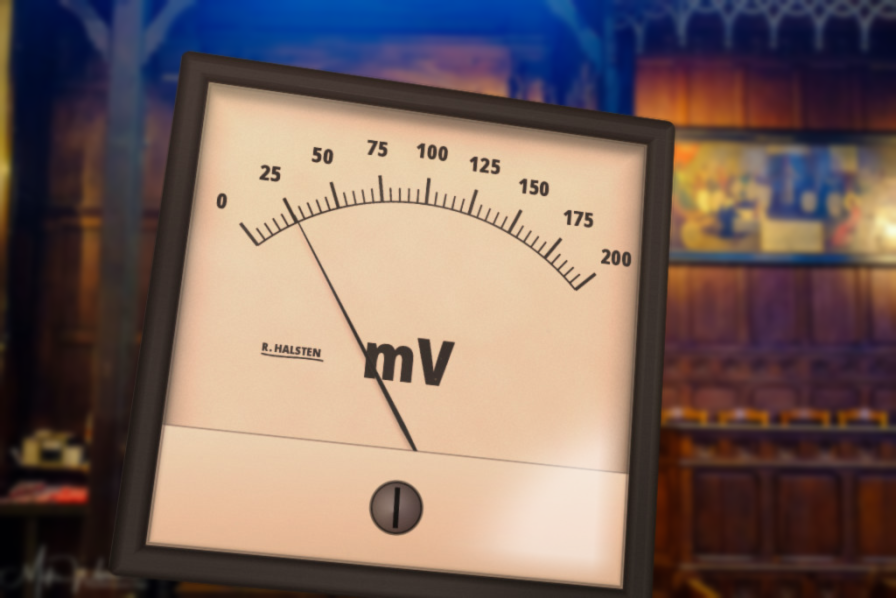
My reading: mV 25
